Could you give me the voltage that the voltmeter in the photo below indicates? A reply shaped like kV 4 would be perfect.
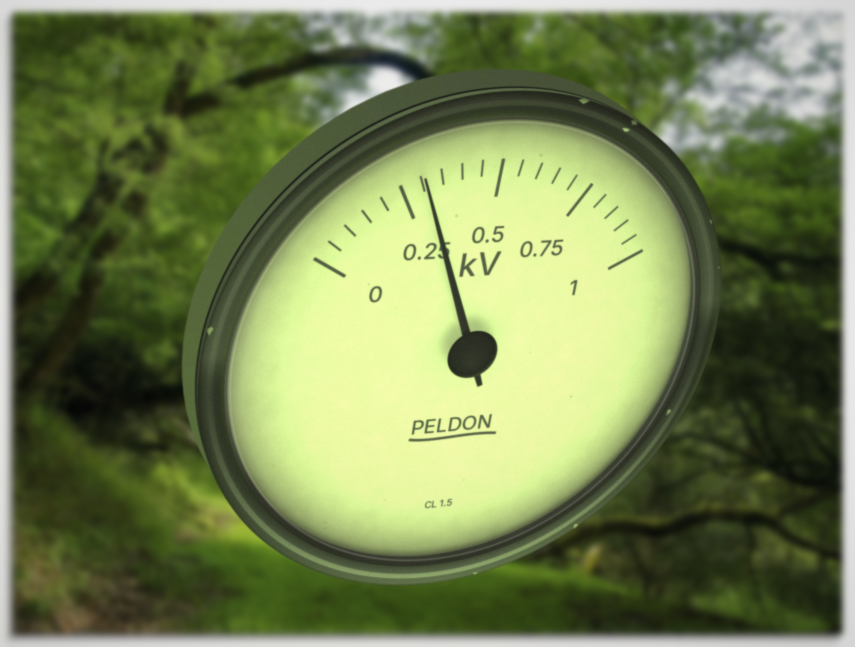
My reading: kV 0.3
